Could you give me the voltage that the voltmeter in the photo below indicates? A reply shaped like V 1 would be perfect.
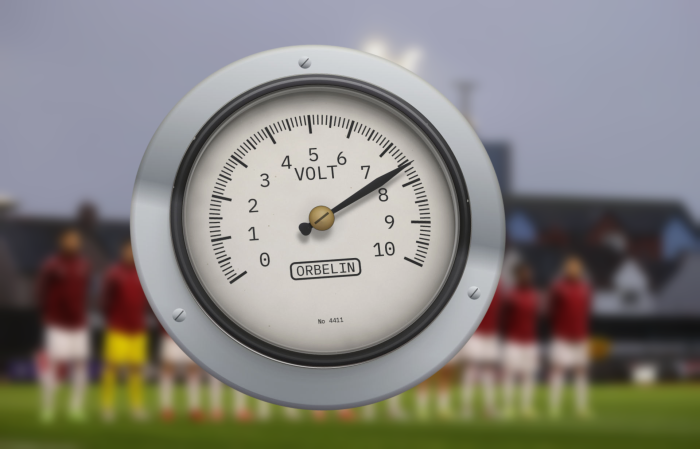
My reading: V 7.6
